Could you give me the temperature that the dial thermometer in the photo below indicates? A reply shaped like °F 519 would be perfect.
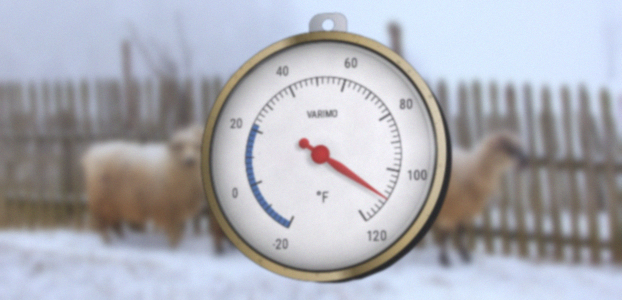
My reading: °F 110
